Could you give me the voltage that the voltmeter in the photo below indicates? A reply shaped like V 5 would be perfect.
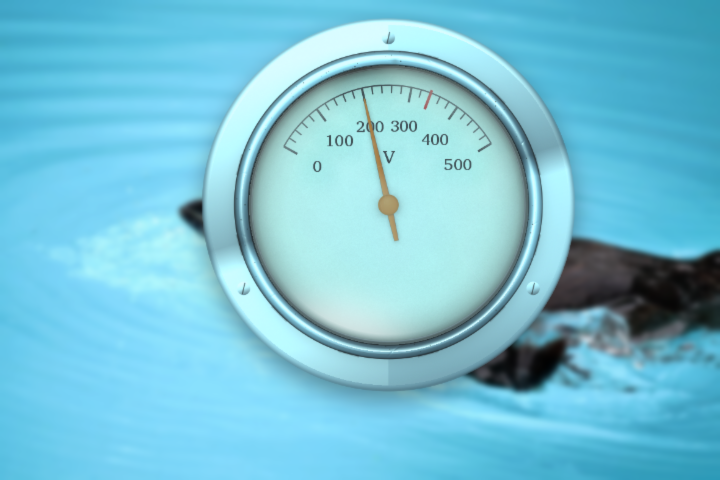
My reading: V 200
